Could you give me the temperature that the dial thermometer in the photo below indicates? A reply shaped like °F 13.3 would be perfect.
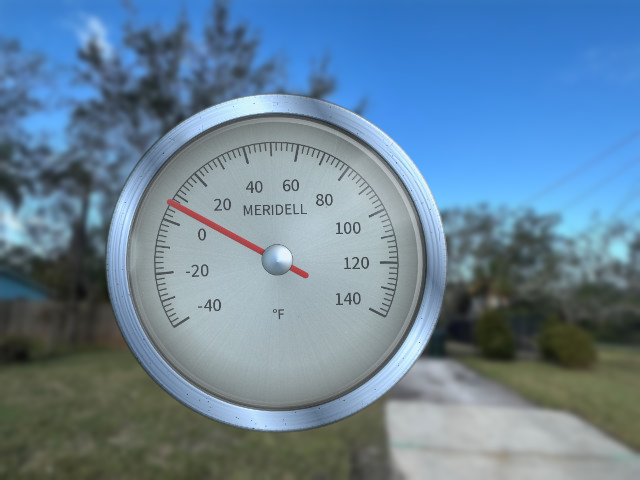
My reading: °F 6
